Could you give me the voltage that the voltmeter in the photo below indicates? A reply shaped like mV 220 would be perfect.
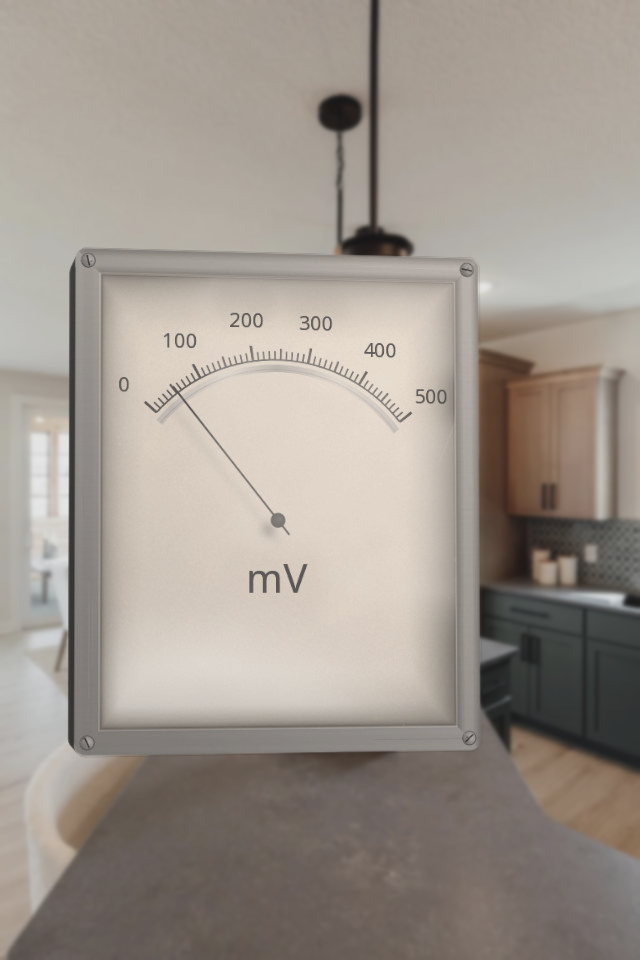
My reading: mV 50
